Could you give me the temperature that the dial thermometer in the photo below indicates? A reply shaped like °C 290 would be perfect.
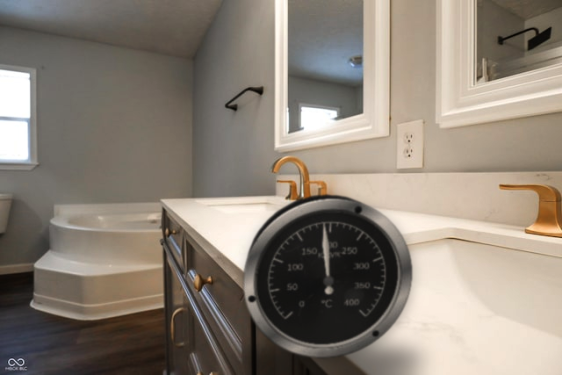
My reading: °C 190
